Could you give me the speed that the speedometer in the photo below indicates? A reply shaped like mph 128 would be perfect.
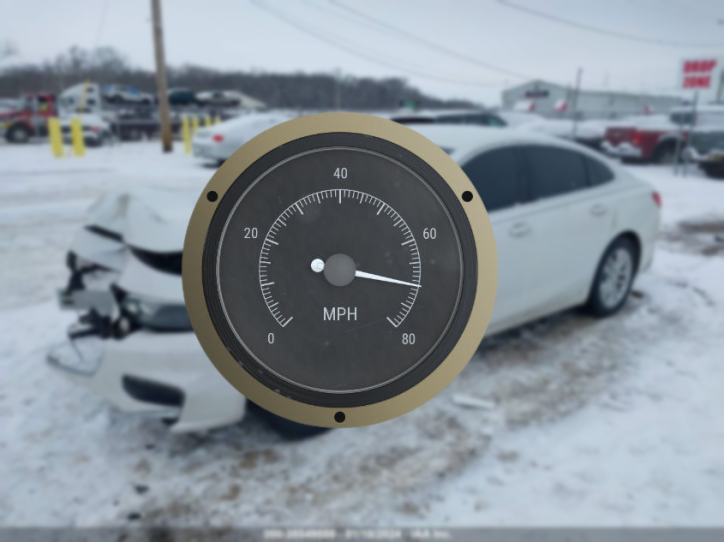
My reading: mph 70
